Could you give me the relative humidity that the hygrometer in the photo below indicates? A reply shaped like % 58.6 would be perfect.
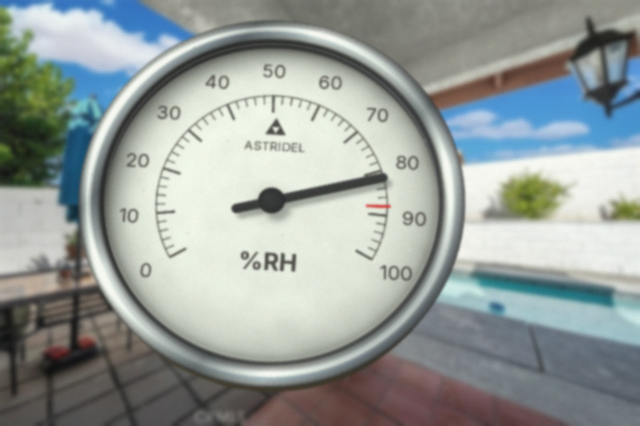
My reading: % 82
